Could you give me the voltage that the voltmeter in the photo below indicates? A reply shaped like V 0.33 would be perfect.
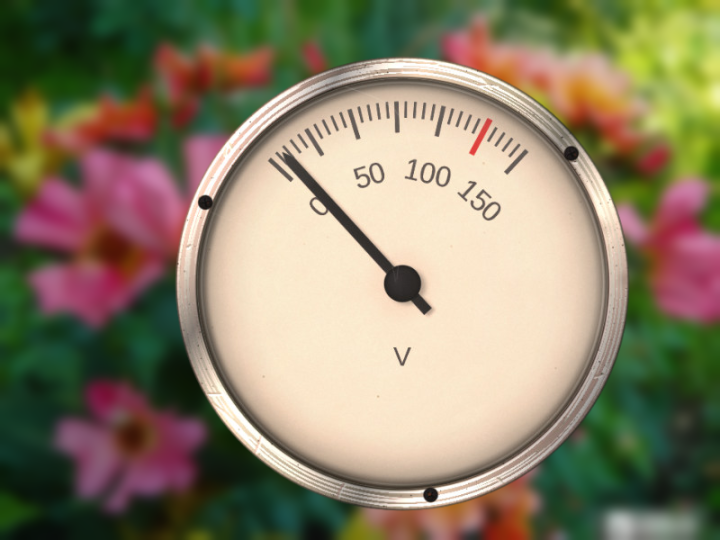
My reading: V 7.5
